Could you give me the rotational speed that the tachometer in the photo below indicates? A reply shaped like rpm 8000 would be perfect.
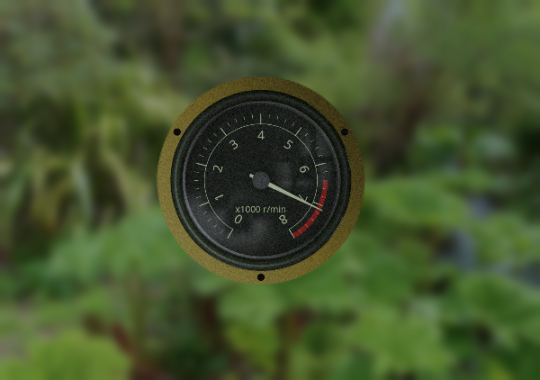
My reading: rpm 7100
